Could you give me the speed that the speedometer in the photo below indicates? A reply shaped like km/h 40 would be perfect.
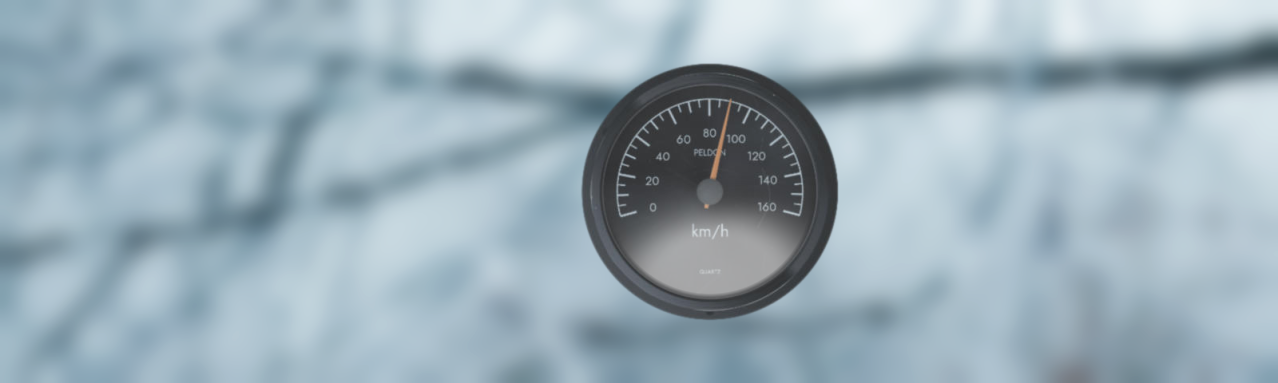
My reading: km/h 90
